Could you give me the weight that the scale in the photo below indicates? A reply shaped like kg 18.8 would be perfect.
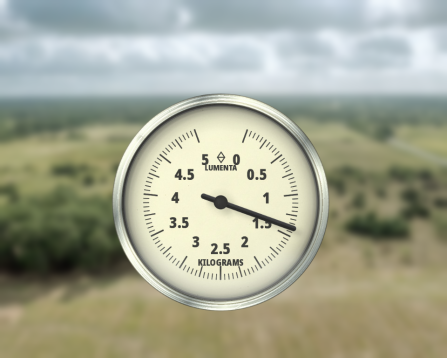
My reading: kg 1.4
